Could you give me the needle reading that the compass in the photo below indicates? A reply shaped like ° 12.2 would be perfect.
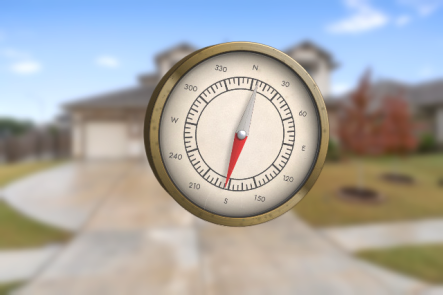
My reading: ° 185
